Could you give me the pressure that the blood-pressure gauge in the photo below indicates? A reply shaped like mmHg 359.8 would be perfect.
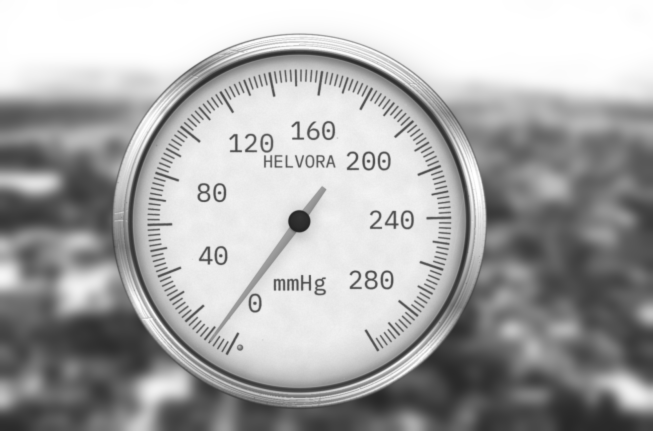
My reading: mmHg 8
